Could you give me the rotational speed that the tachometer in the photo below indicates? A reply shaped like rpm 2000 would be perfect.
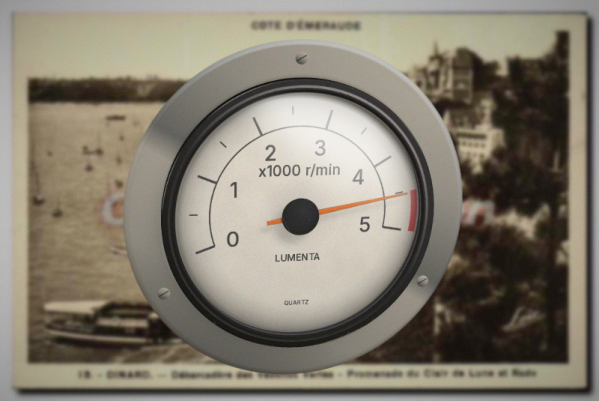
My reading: rpm 4500
